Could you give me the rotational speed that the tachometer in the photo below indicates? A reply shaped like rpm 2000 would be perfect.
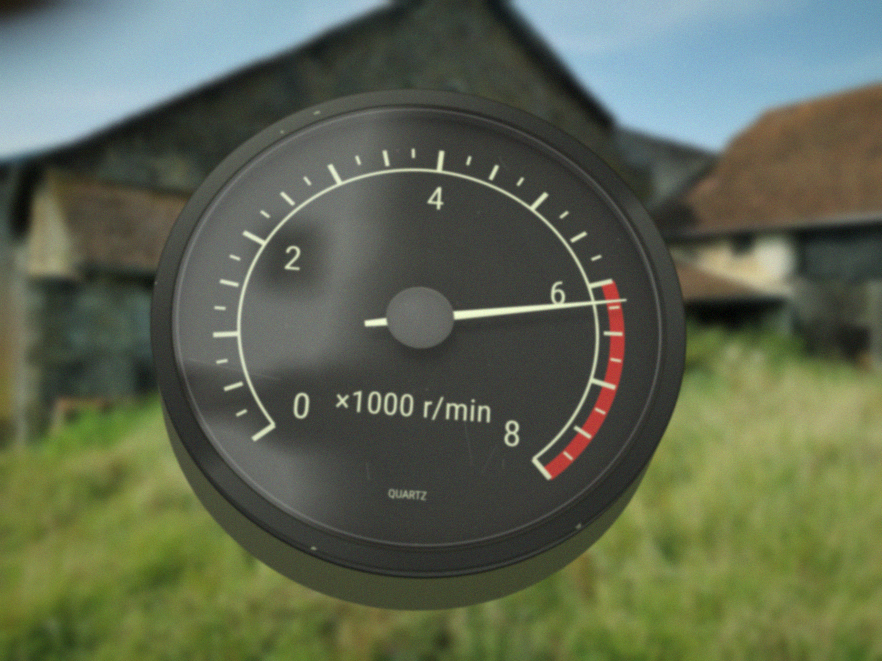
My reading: rpm 6250
